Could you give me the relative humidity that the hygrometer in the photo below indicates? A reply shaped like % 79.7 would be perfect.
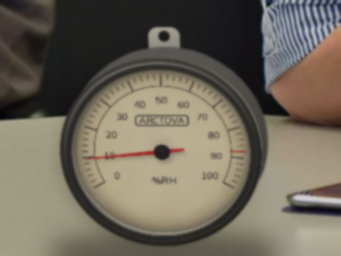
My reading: % 10
